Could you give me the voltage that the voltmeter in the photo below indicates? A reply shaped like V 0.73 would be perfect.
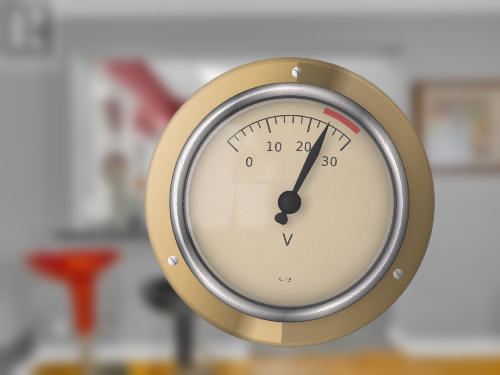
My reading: V 24
